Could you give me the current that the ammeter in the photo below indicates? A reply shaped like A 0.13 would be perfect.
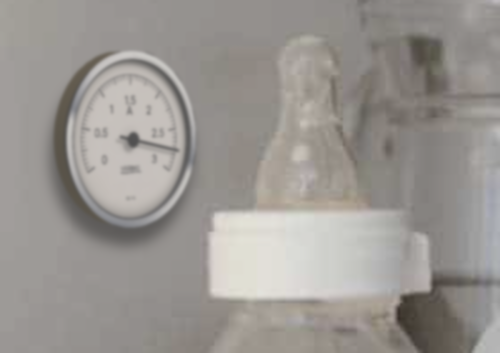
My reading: A 2.75
